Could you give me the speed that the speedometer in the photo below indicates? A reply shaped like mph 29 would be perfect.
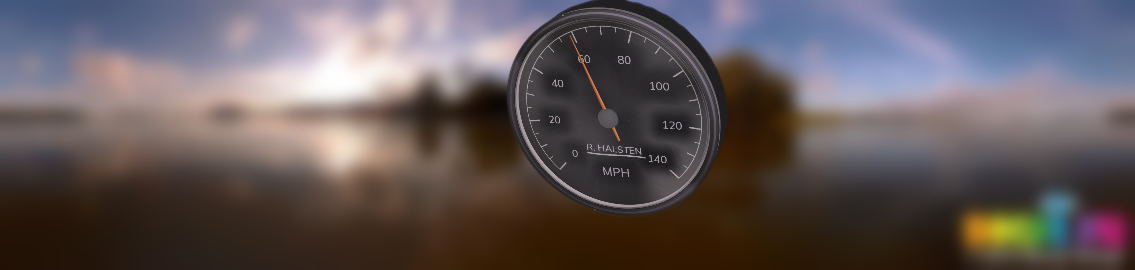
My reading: mph 60
